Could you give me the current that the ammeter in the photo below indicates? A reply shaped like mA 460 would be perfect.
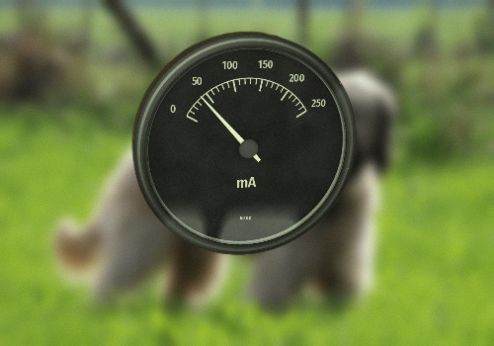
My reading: mA 40
